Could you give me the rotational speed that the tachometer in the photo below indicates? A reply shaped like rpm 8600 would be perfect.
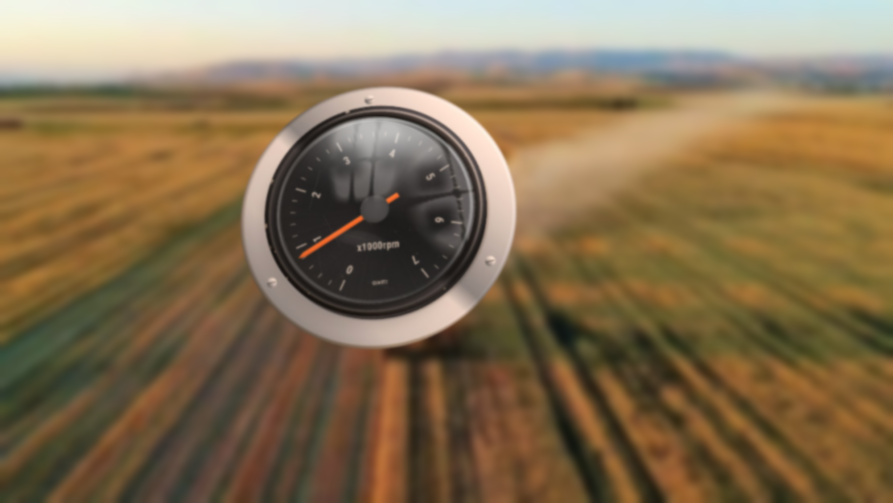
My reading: rpm 800
